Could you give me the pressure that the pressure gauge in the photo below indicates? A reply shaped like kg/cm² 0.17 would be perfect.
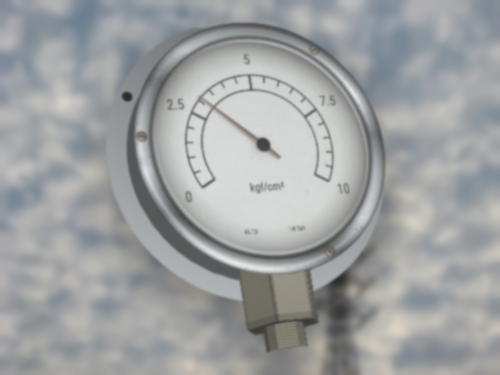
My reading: kg/cm² 3
